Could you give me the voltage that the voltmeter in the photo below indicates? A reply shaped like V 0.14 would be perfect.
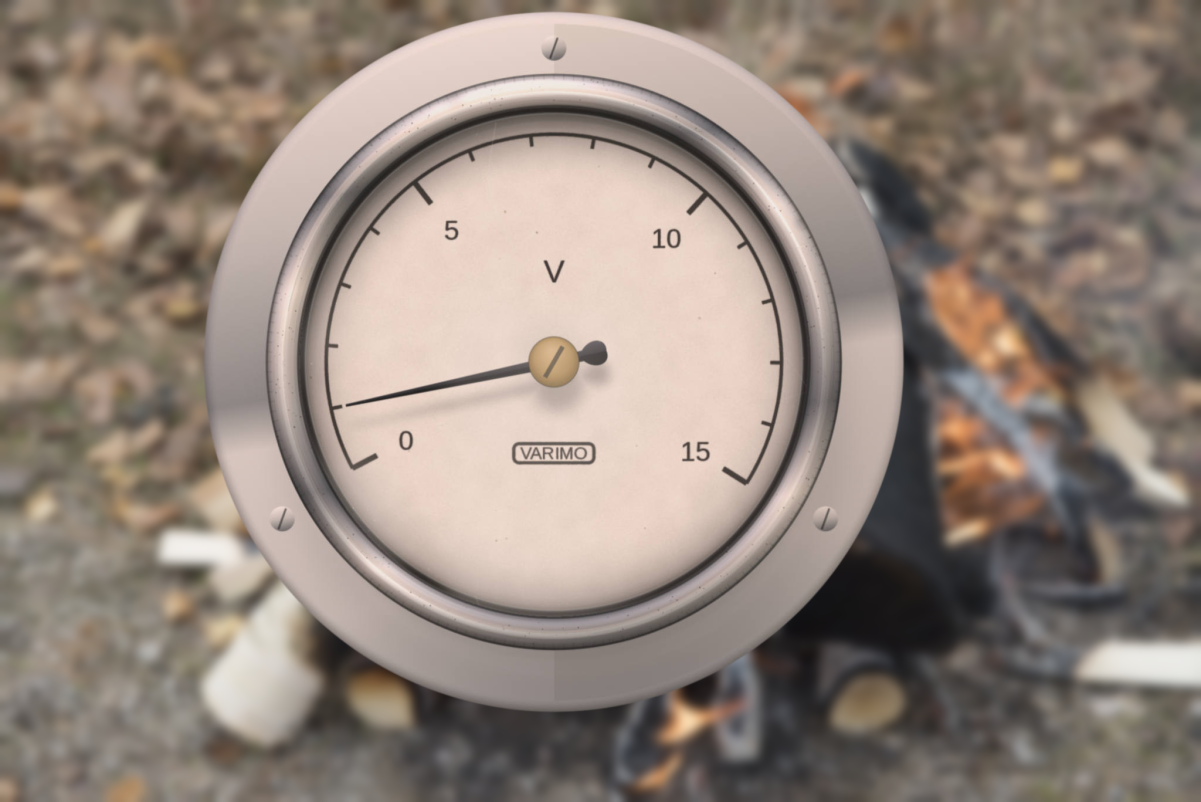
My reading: V 1
